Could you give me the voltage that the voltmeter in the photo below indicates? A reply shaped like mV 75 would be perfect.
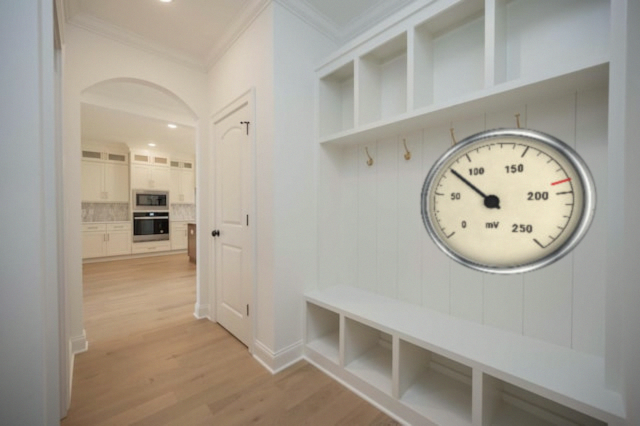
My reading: mV 80
